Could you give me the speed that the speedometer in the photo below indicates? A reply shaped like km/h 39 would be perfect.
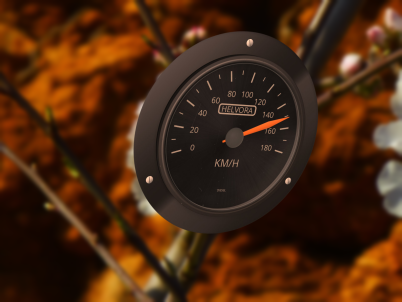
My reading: km/h 150
